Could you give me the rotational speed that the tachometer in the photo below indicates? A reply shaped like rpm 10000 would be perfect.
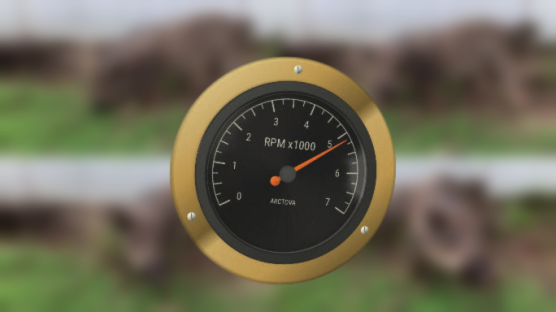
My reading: rpm 5125
